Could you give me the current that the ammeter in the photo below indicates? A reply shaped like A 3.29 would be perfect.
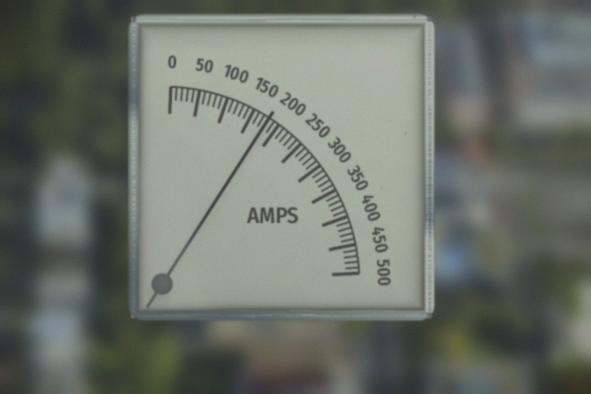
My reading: A 180
